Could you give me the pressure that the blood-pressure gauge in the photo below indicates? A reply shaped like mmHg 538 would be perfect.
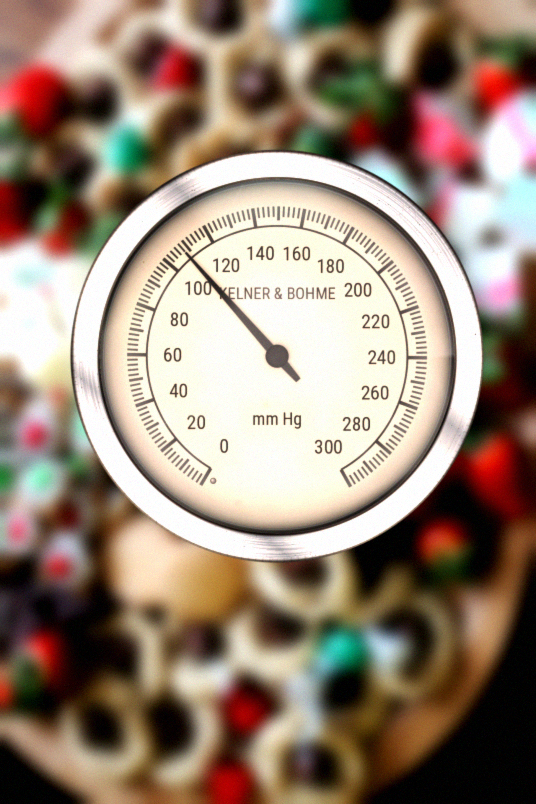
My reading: mmHg 108
